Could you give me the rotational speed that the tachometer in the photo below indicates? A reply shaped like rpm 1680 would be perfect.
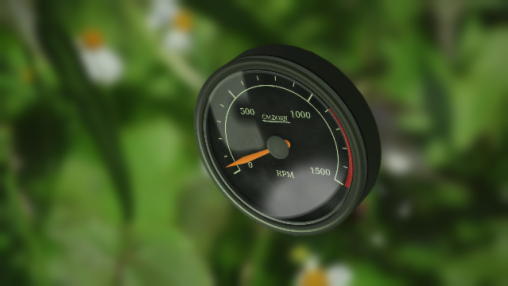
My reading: rpm 50
